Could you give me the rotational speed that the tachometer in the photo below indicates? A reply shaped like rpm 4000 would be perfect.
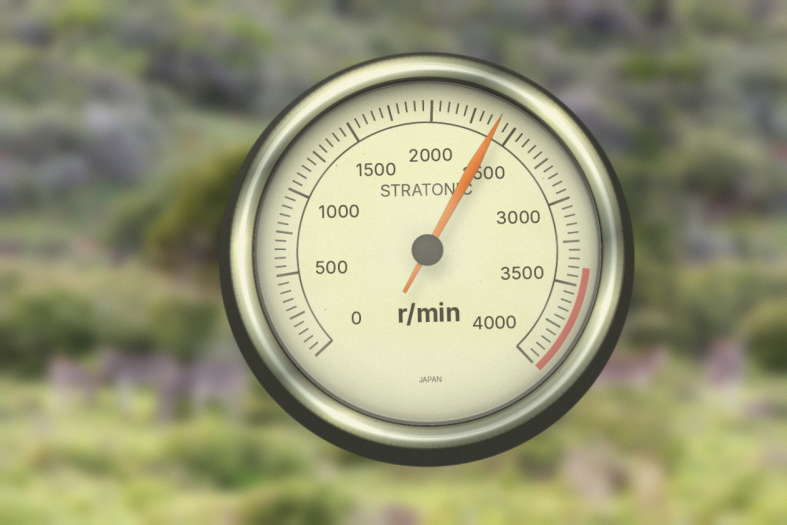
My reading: rpm 2400
